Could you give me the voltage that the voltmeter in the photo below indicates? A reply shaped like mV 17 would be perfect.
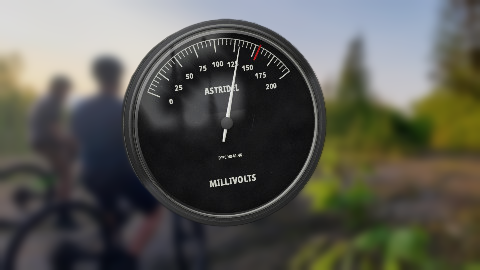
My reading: mV 130
